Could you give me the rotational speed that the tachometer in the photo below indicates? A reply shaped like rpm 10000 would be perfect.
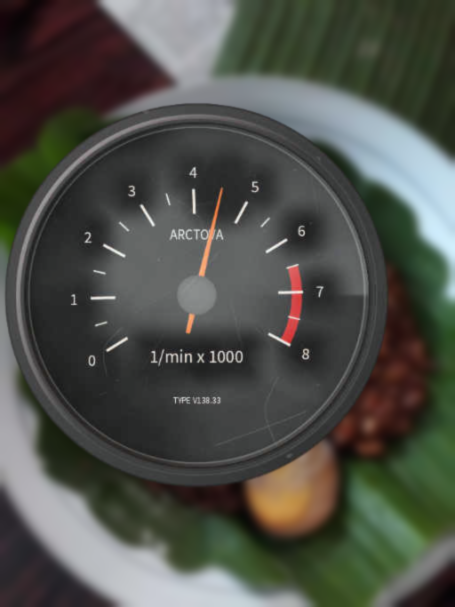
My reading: rpm 4500
